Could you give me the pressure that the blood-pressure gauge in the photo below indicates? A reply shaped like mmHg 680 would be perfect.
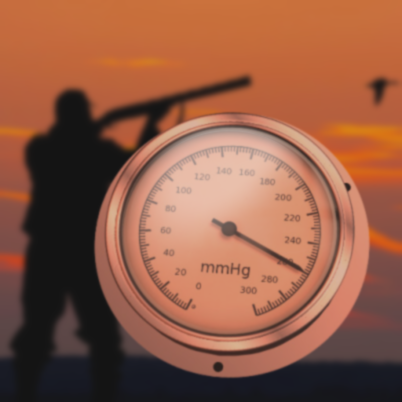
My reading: mmHg 260
